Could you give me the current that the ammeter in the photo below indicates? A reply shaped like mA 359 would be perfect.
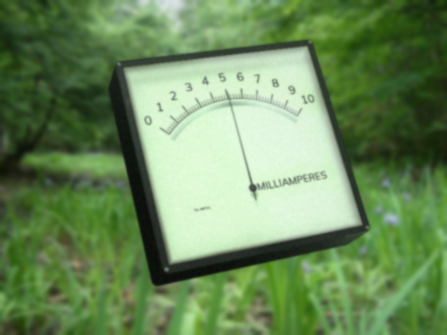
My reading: mA 5
